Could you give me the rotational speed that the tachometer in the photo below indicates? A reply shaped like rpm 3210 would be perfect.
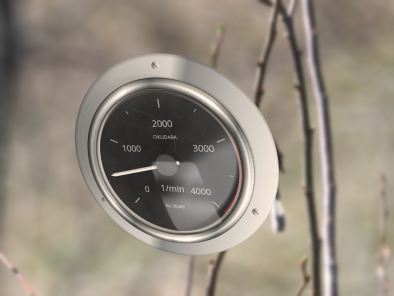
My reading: rpm 500
